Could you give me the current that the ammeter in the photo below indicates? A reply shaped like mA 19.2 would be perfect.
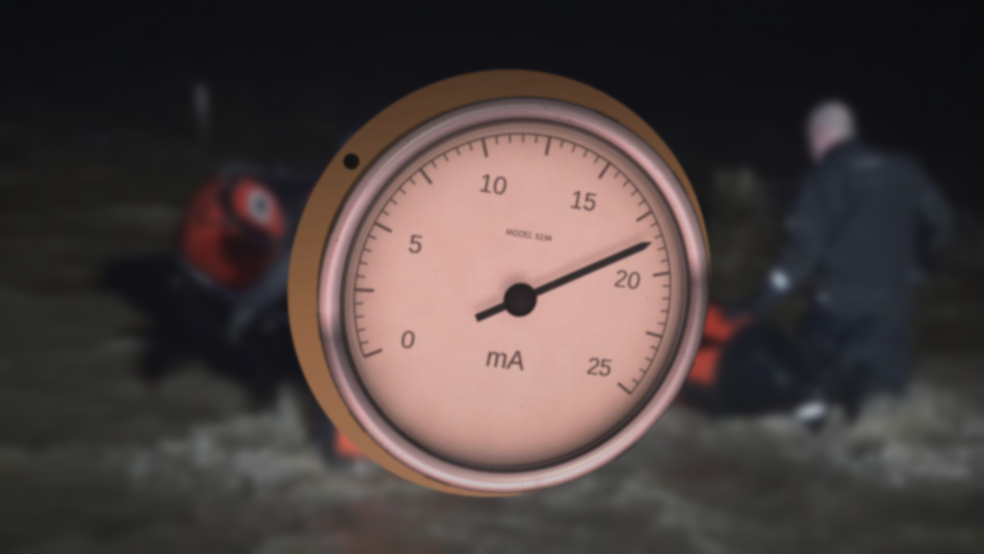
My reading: mA 18.5
